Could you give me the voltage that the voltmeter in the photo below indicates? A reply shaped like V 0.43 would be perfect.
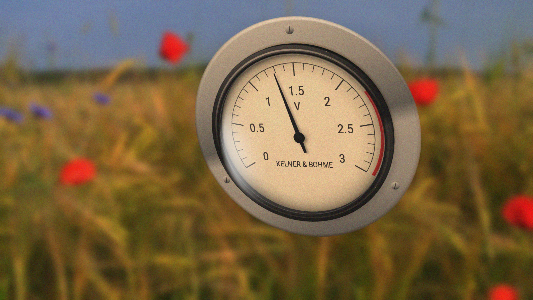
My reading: V 1.3
